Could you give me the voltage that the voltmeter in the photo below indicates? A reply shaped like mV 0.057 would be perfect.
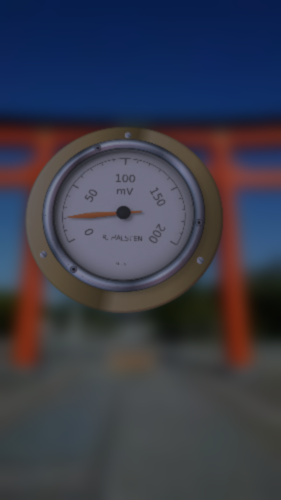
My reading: mV 20
